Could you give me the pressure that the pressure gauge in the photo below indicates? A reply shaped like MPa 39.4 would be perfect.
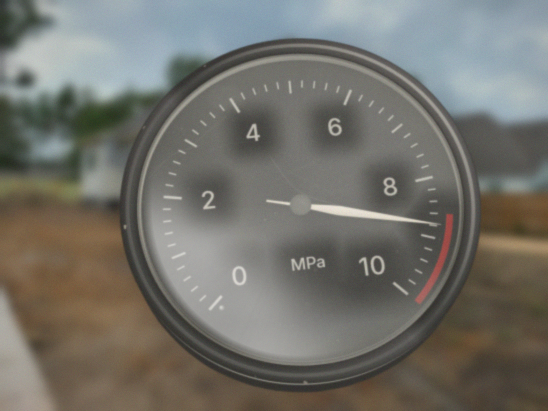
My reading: MPa 8.8
